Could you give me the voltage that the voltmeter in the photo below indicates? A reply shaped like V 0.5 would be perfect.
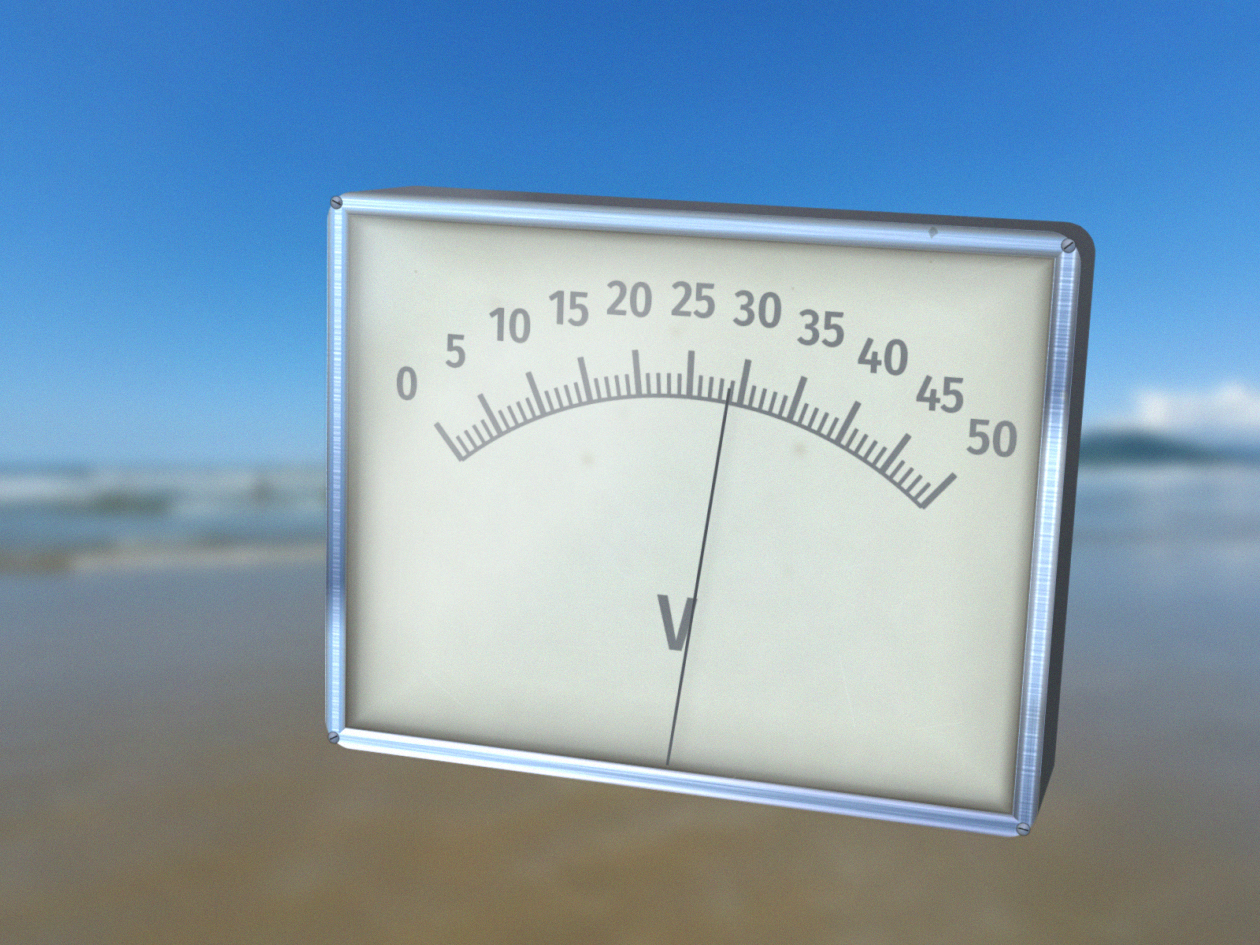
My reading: V 29
